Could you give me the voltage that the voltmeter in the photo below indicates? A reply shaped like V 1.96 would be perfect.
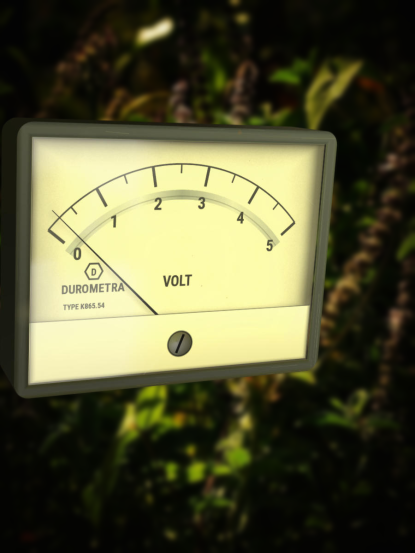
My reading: V 0.25
